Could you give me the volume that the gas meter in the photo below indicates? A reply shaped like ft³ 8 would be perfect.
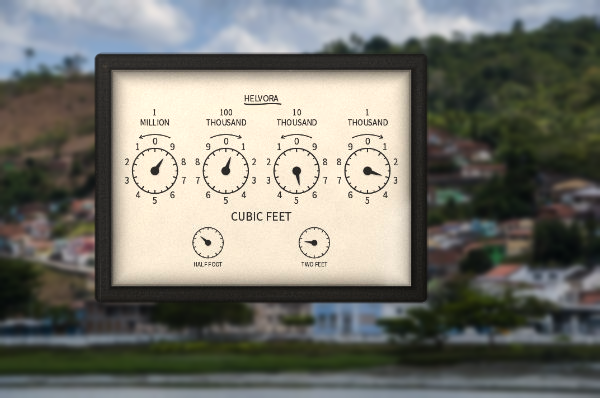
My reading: ft³ 905300
